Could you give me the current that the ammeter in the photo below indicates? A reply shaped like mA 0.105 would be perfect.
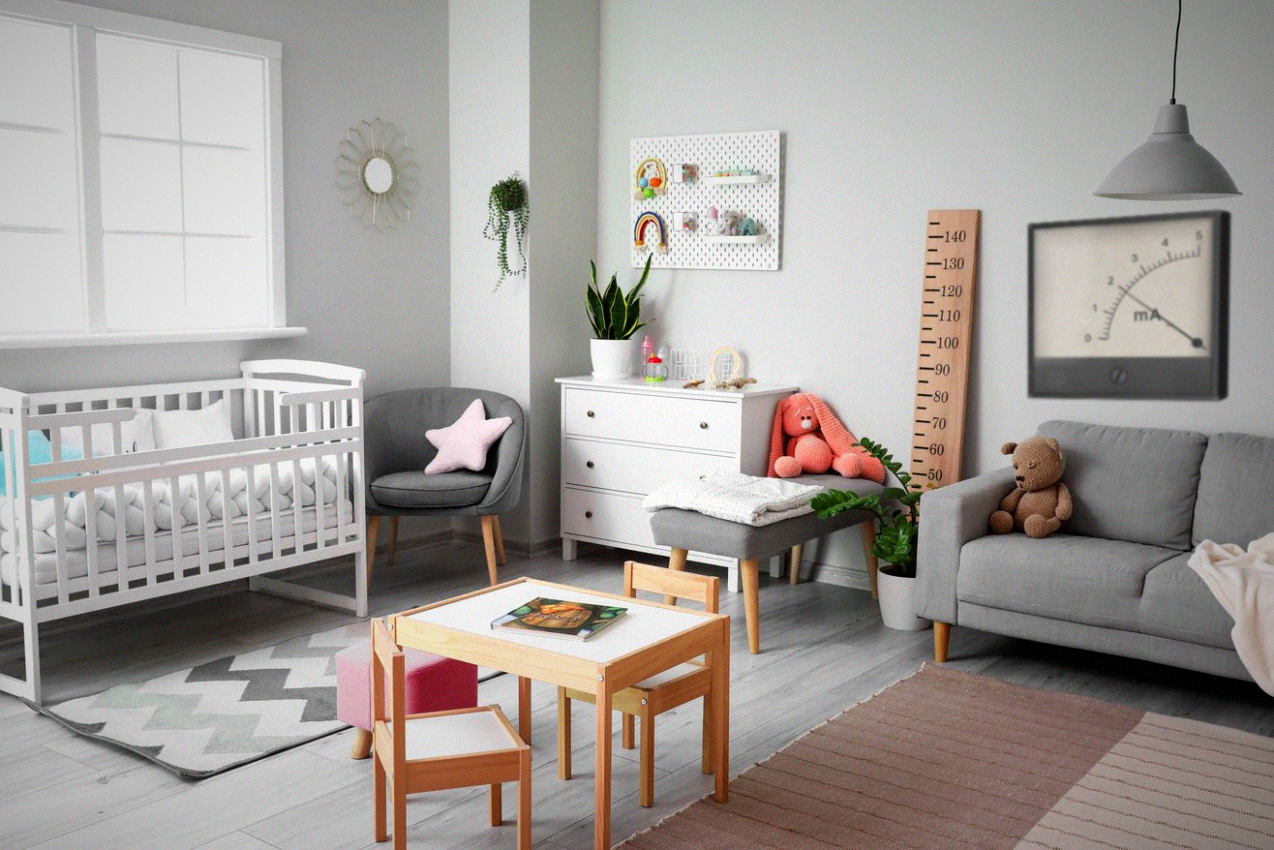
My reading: mA 2
